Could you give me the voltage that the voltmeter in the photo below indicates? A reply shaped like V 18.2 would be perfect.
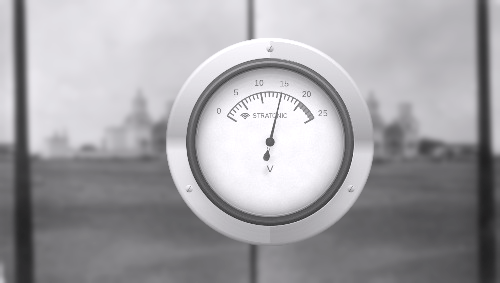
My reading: V 15
